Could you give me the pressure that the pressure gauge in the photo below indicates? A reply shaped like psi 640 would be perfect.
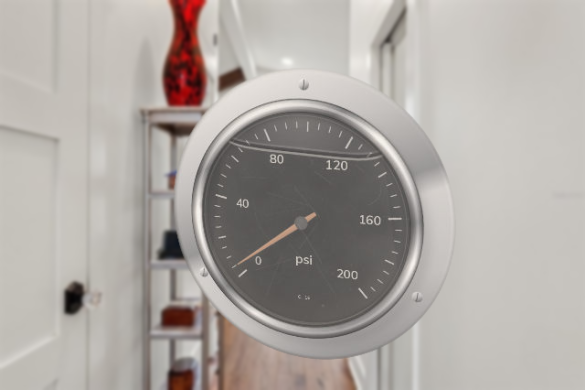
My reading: psi 5
